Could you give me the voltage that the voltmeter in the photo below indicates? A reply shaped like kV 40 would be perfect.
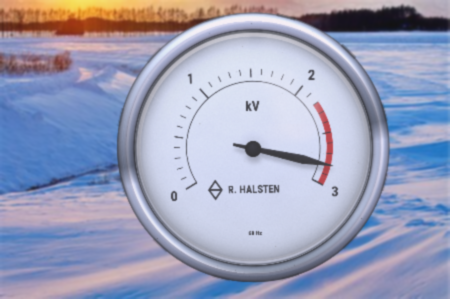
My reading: kV 2.8
